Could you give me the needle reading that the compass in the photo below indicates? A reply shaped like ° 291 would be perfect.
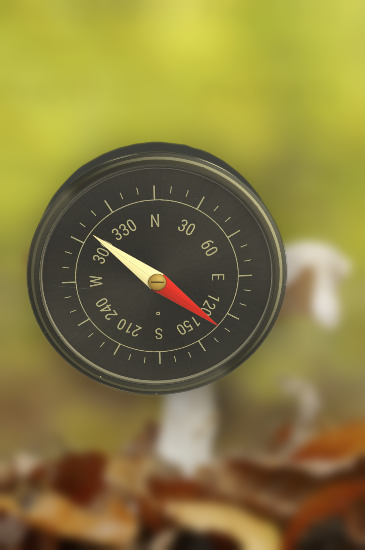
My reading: ° 130
